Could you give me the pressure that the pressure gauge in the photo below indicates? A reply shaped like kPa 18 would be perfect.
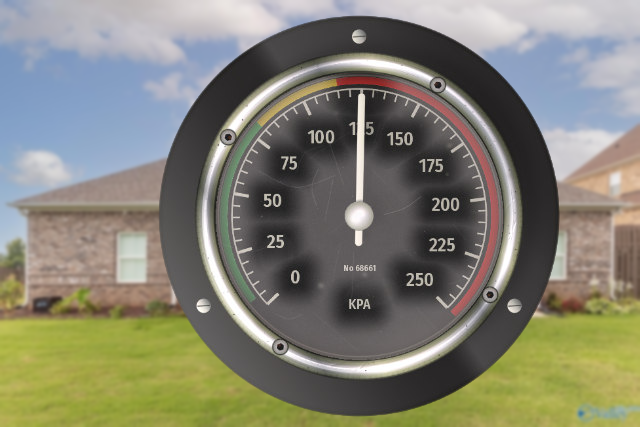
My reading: kPa 125
